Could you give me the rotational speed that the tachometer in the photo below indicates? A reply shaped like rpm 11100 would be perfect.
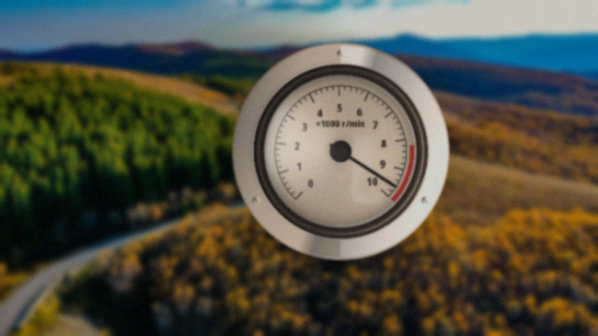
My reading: rpm 9600
